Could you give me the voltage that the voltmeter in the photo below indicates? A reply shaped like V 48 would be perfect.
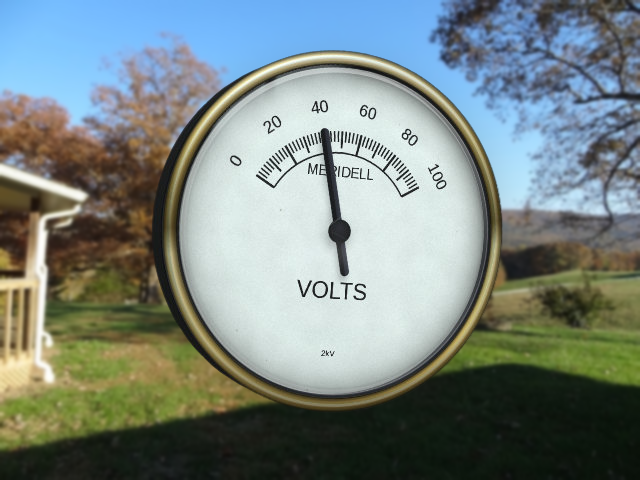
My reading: V 40
